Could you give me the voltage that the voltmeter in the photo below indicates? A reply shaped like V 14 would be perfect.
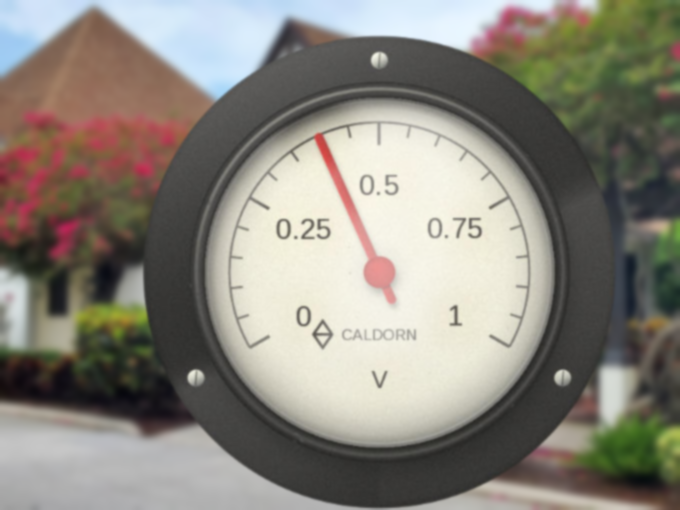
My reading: V 0.4
